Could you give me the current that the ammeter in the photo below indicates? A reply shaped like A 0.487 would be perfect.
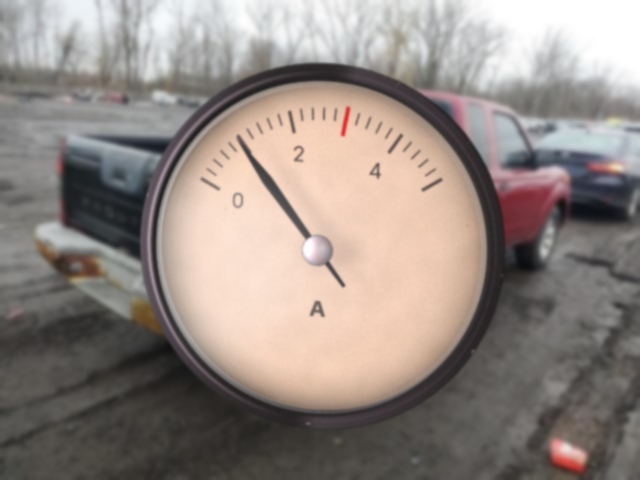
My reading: A 1
